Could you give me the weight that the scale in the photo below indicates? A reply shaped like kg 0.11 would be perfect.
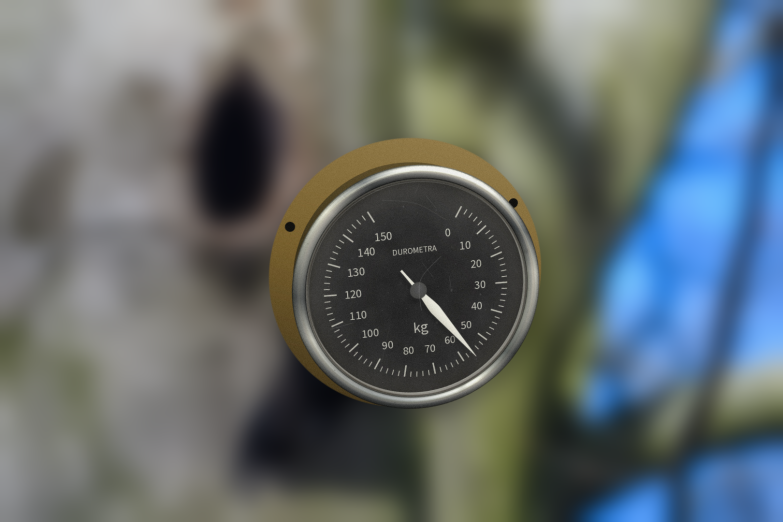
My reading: kg 56
